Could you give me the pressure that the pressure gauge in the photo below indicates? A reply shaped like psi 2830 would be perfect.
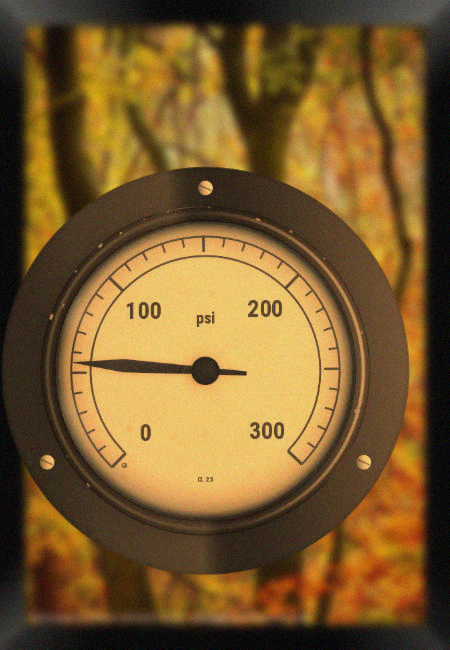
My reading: psi 55
